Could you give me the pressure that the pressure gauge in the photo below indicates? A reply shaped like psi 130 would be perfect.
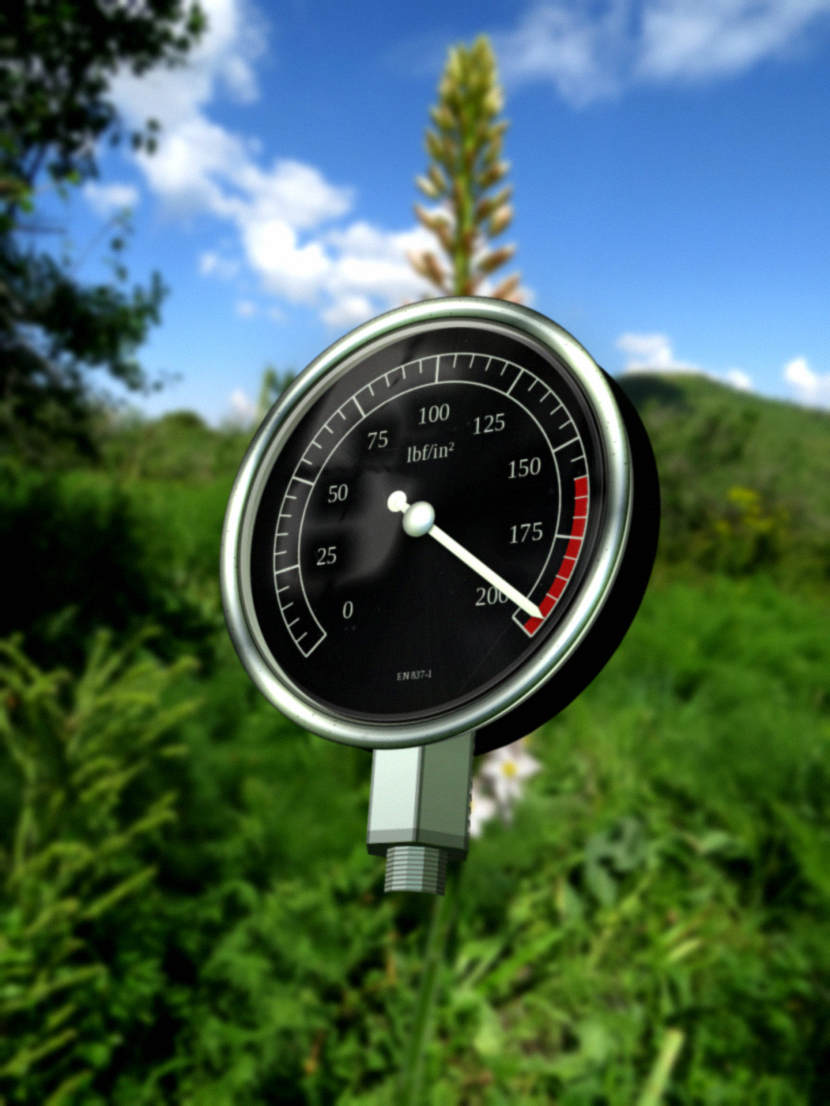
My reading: psi 195
